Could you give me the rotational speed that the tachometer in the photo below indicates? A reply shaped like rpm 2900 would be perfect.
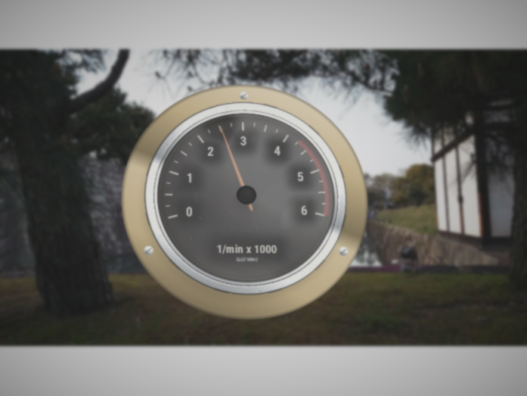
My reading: rpm 2500
